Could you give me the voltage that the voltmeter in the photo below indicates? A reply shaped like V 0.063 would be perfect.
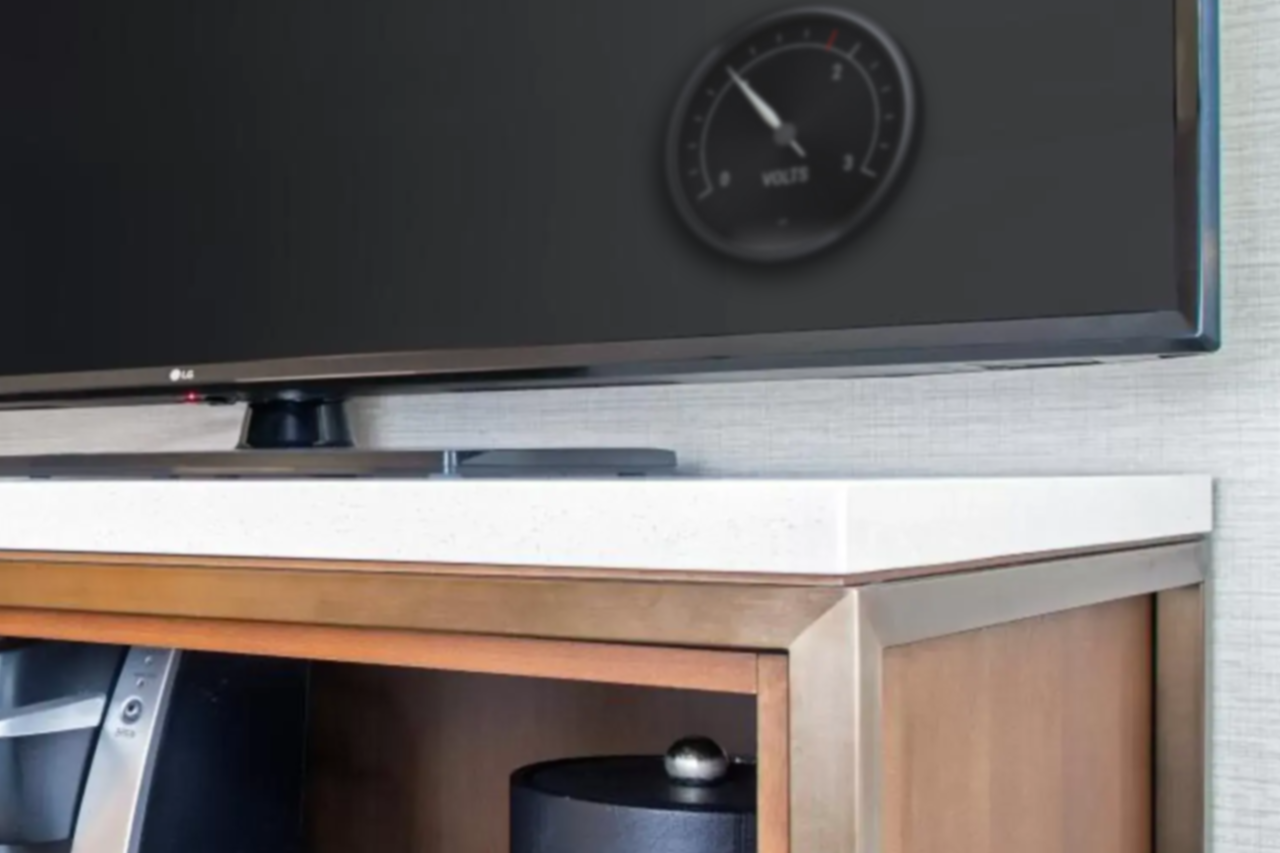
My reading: V 1
